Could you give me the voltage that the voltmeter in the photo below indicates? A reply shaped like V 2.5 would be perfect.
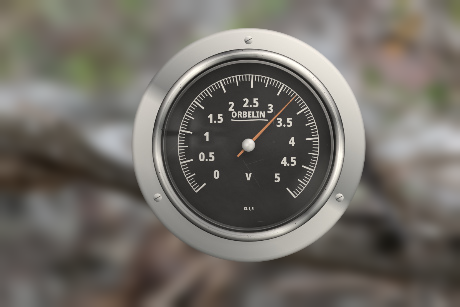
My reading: V 3.25
